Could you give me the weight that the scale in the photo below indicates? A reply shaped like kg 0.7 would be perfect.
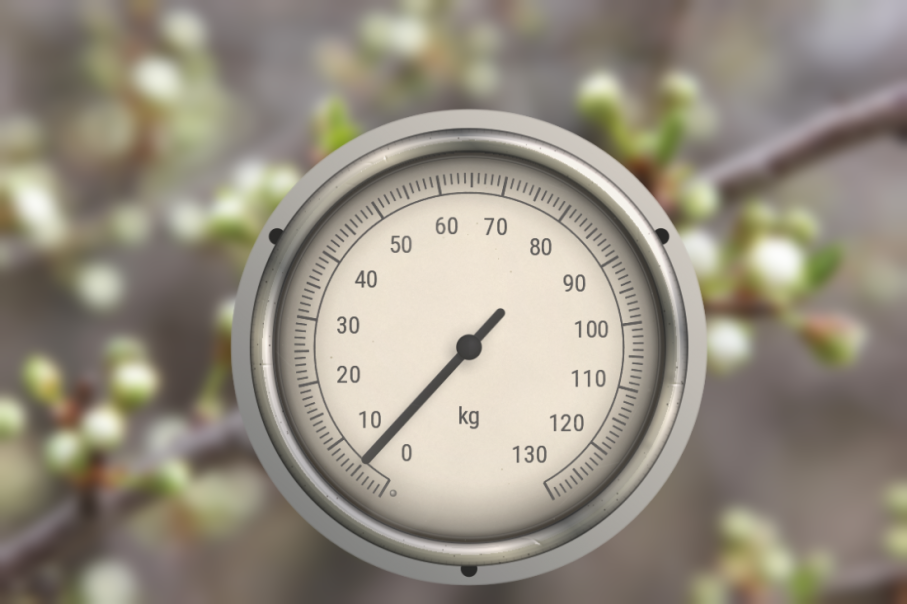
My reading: kg 5
